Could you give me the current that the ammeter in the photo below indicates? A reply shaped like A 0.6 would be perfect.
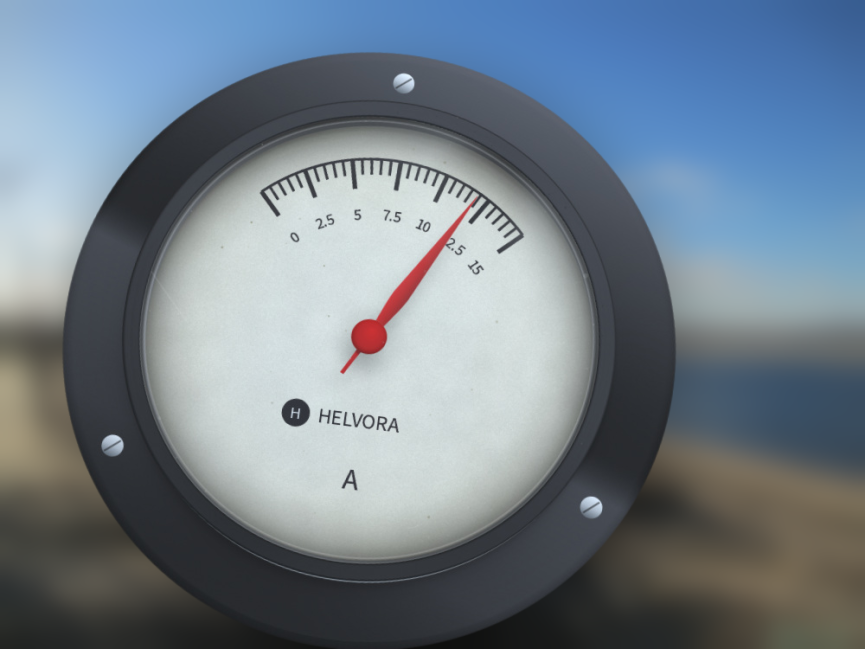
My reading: A 12
